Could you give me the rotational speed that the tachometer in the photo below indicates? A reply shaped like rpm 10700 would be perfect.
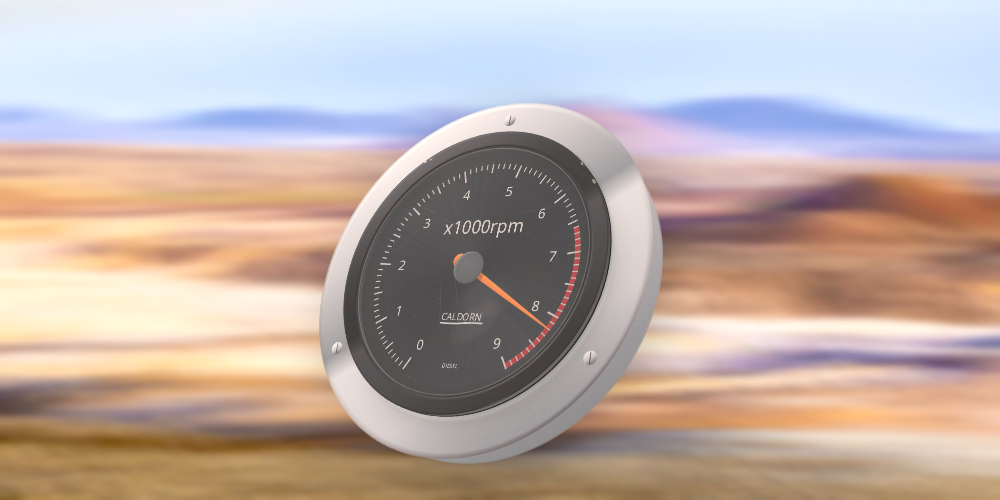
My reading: rpm 8200
